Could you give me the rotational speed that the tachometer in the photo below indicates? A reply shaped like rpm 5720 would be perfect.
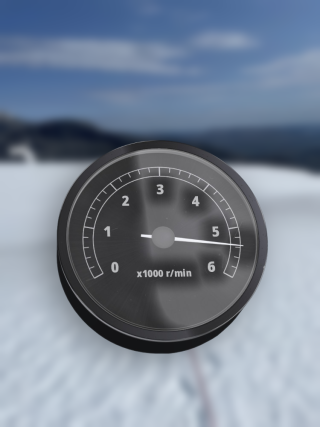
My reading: rpm 5400
